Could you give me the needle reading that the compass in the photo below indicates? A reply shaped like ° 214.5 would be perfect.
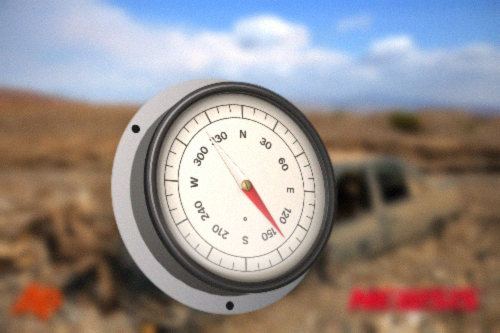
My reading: ° 140
